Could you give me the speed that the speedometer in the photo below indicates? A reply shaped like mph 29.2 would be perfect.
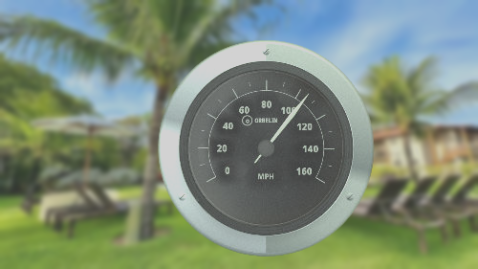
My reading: mph 105
